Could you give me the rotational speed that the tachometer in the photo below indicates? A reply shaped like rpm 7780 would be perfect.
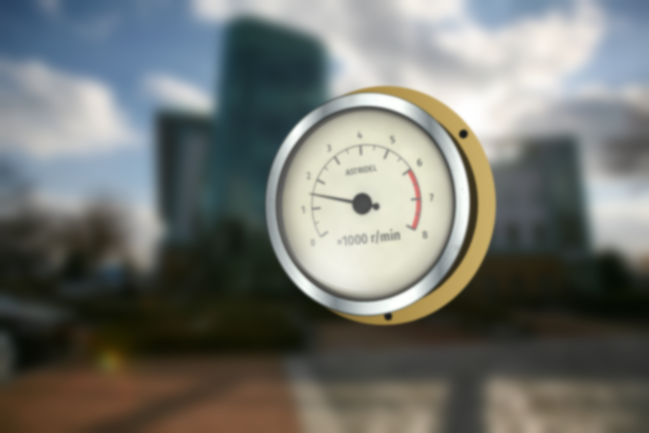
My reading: rpm 1500
